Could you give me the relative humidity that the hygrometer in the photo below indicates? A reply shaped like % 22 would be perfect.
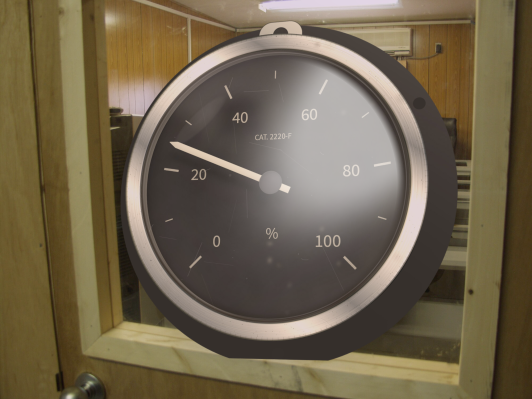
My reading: % 25
